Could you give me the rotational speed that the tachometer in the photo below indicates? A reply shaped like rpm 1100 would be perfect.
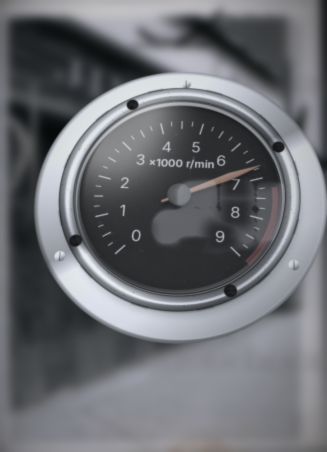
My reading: rpm 6750
